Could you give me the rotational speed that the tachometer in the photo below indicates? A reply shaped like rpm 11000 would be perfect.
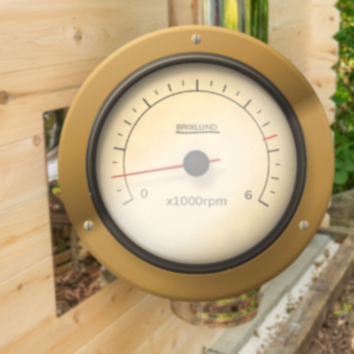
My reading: rpm 500
